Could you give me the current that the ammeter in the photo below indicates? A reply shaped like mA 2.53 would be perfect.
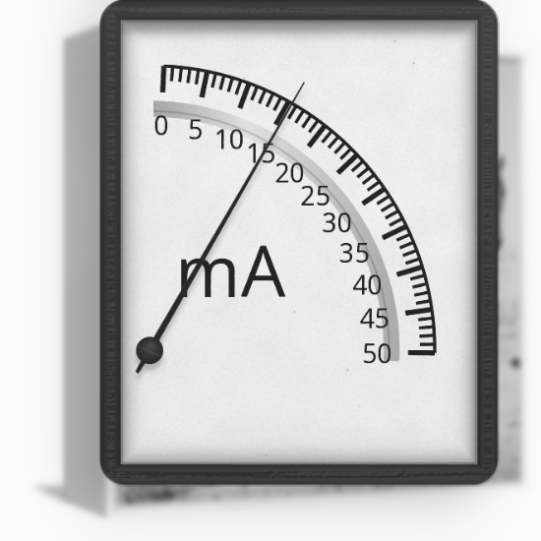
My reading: mA 15.5
